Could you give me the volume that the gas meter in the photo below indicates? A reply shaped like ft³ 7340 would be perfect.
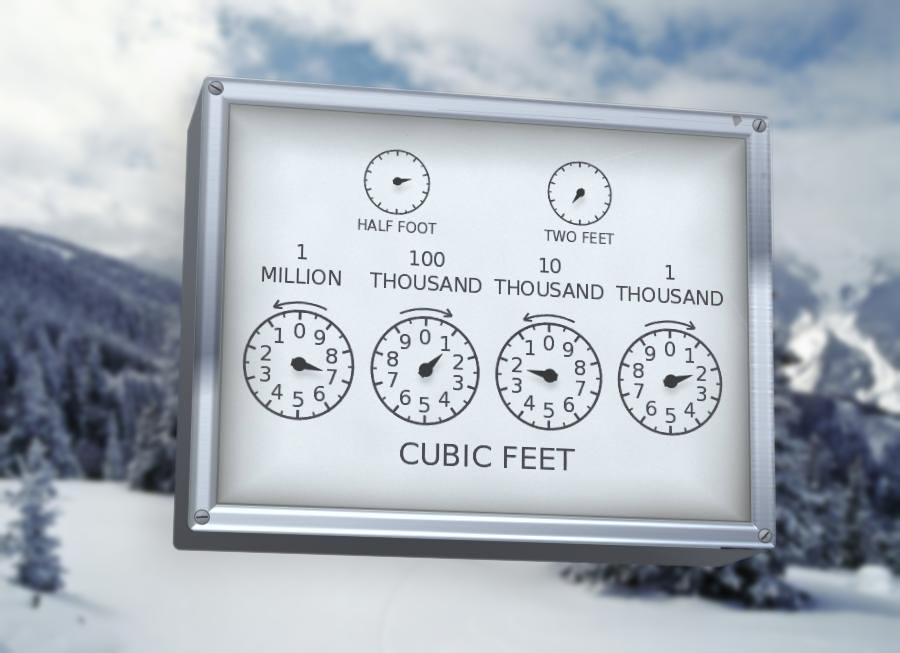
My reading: ft³ 712200
